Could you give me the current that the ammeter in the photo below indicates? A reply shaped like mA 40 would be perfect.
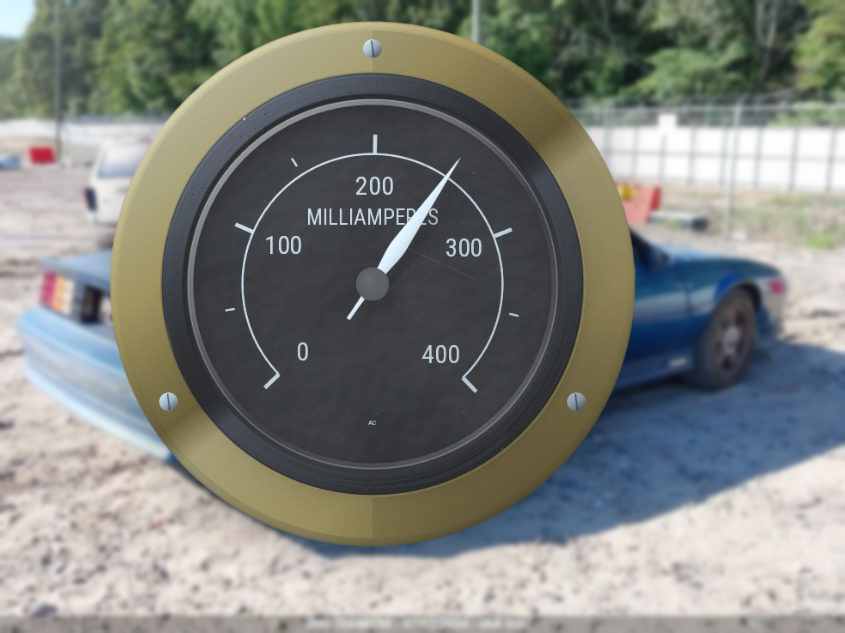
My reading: mA 250
